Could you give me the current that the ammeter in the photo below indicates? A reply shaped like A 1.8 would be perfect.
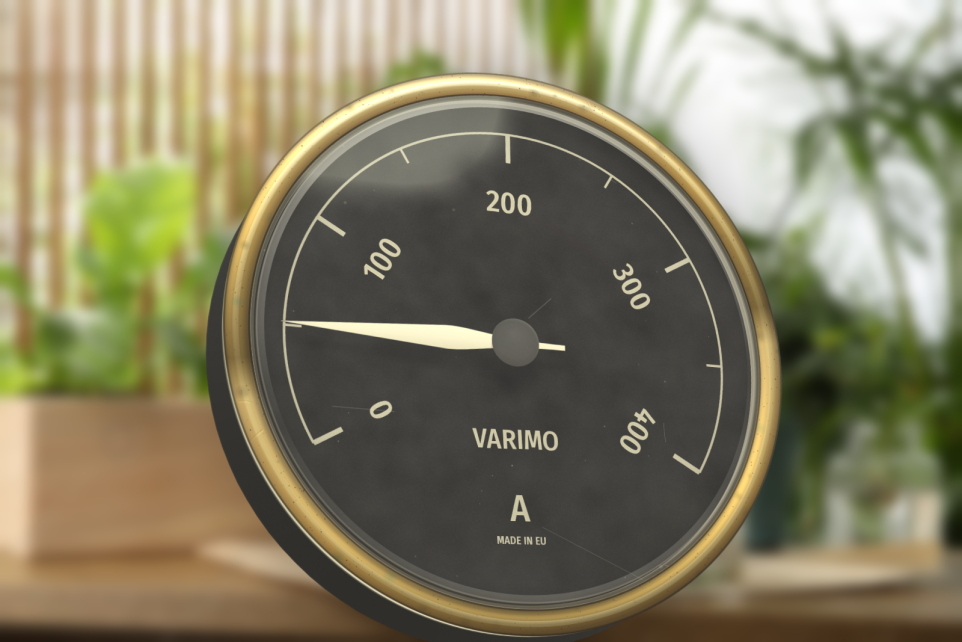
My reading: A 50
